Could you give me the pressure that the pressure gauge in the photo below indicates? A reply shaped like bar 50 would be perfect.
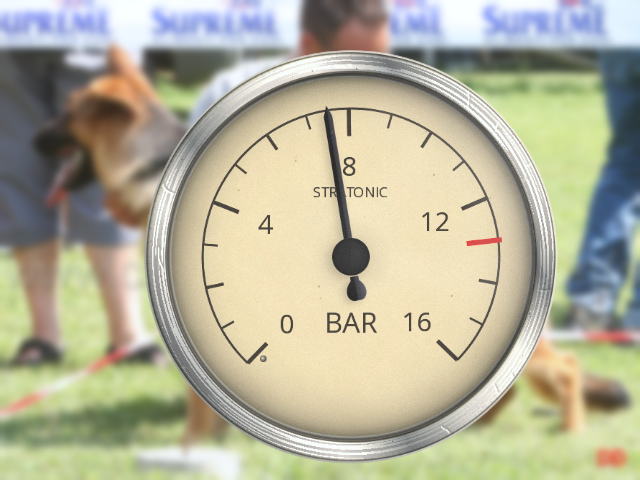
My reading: bar 7.5
